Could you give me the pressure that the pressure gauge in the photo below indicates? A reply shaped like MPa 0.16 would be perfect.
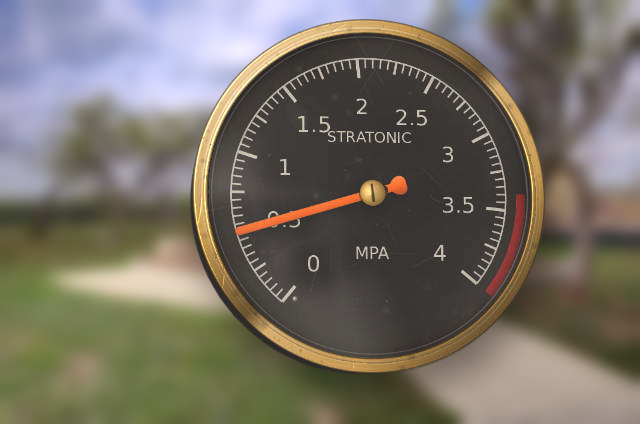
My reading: MPa 0.5
